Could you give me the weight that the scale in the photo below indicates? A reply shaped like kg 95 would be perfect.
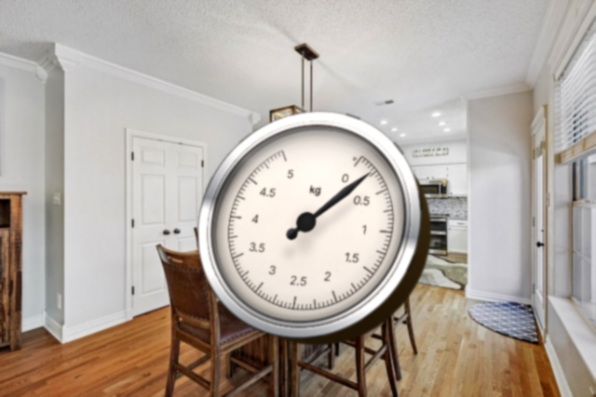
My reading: kg 0.25
